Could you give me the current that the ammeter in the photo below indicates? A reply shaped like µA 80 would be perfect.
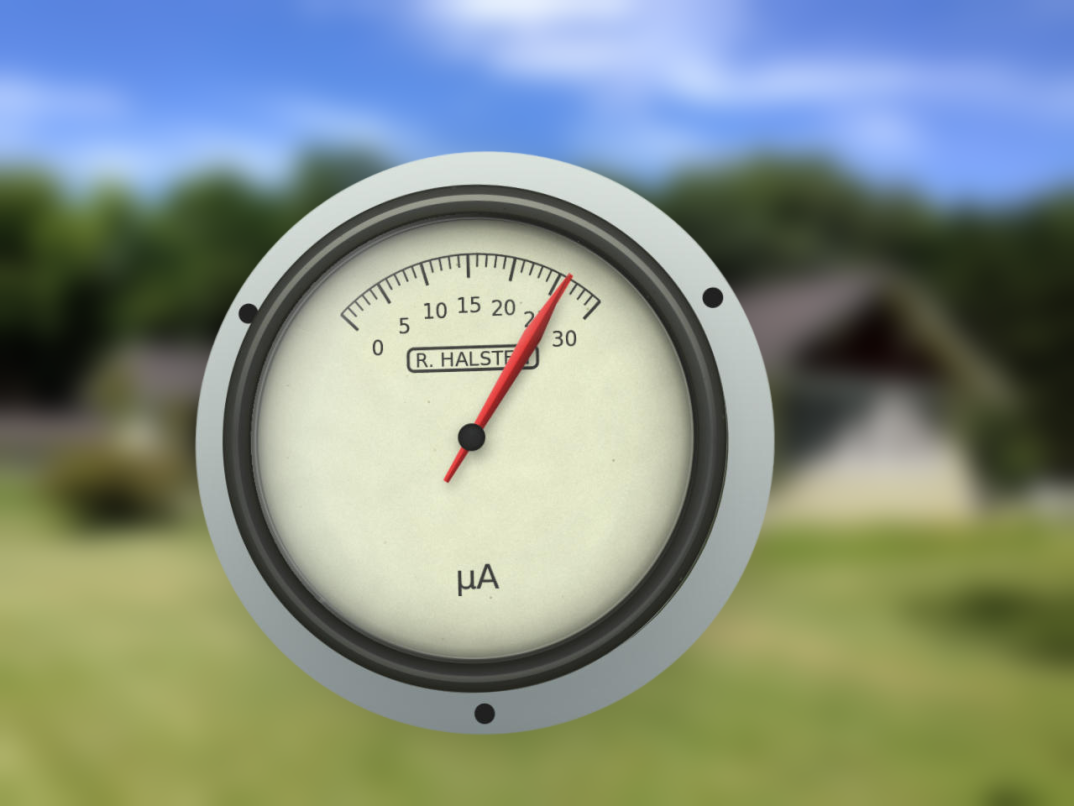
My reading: µA 26
